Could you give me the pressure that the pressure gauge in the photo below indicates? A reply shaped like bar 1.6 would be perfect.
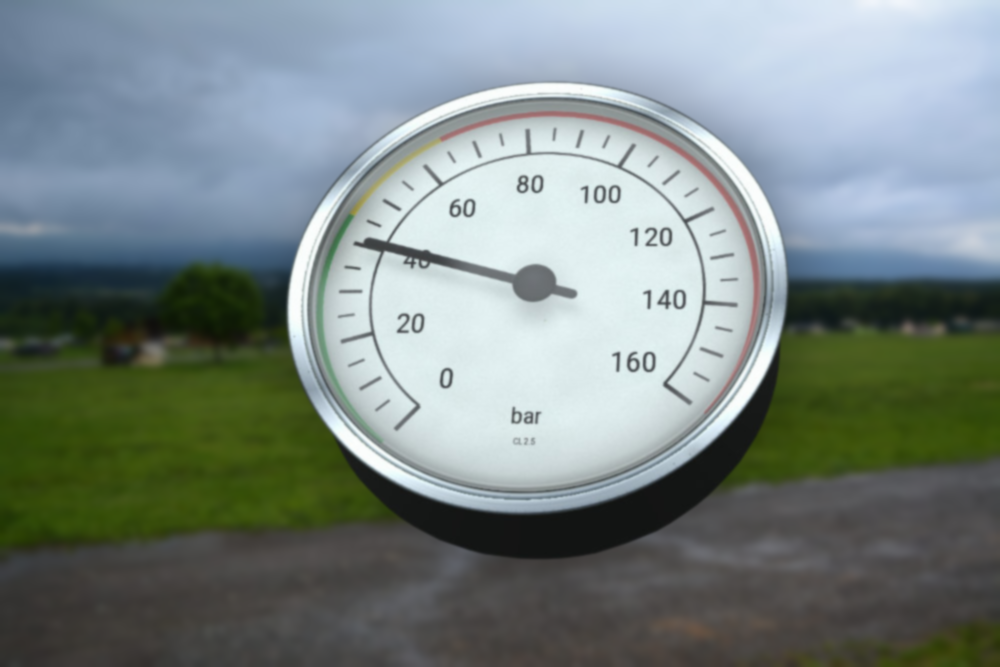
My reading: bar 40
